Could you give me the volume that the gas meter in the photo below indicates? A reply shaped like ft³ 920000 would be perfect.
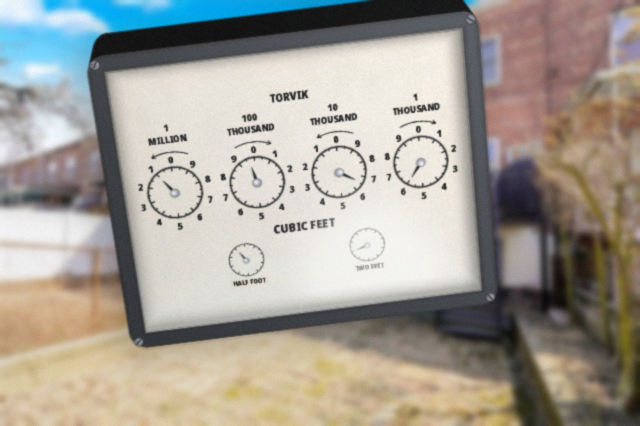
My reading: ft³ 96600
